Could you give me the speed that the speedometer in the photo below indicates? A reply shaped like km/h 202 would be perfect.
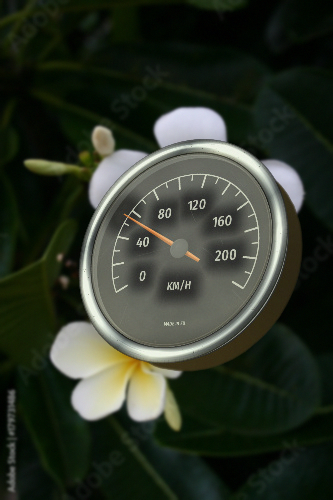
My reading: km/h 55
